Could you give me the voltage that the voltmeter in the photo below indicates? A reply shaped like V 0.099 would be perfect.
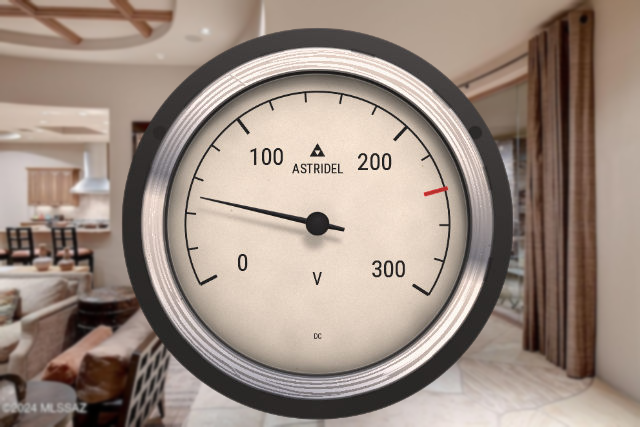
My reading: V 50
